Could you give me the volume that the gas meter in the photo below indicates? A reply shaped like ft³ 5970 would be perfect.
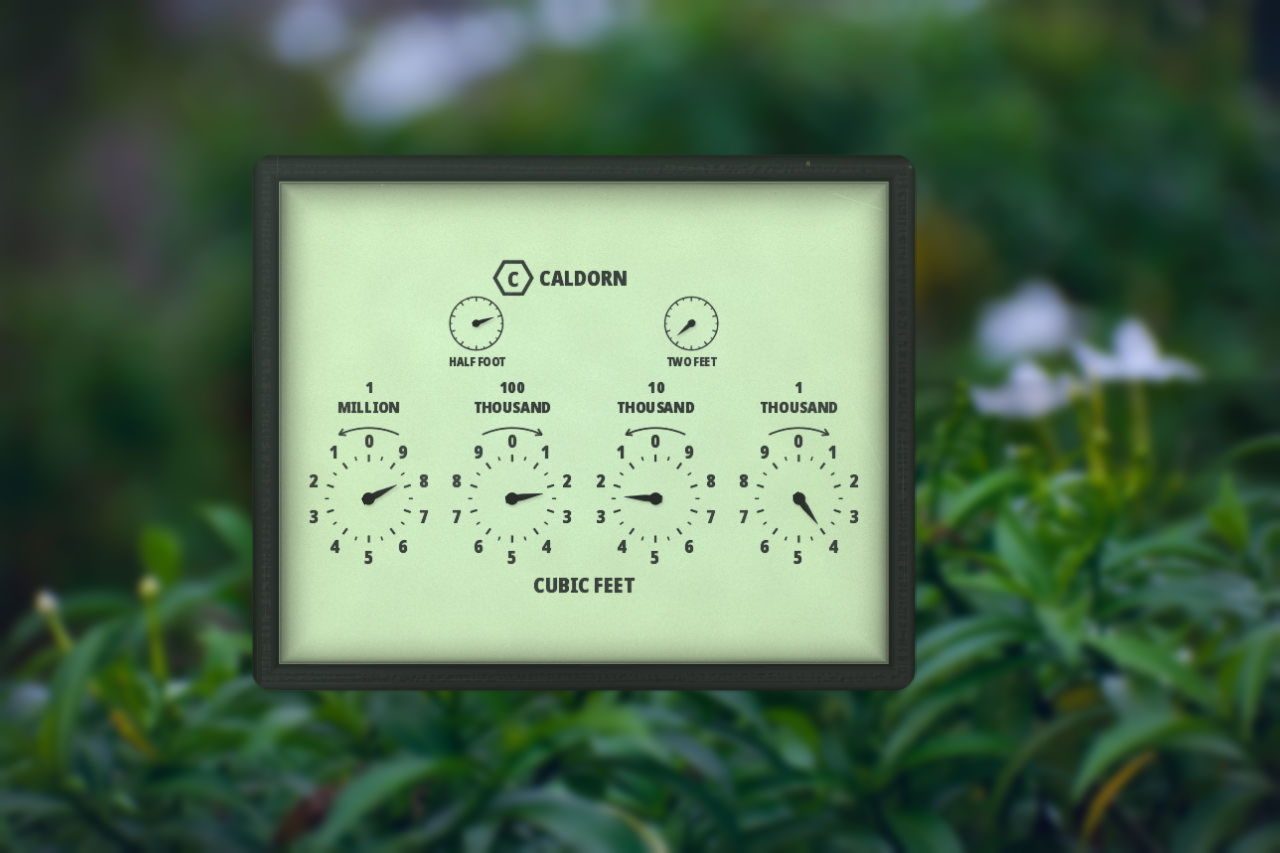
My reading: ft³ 822400
